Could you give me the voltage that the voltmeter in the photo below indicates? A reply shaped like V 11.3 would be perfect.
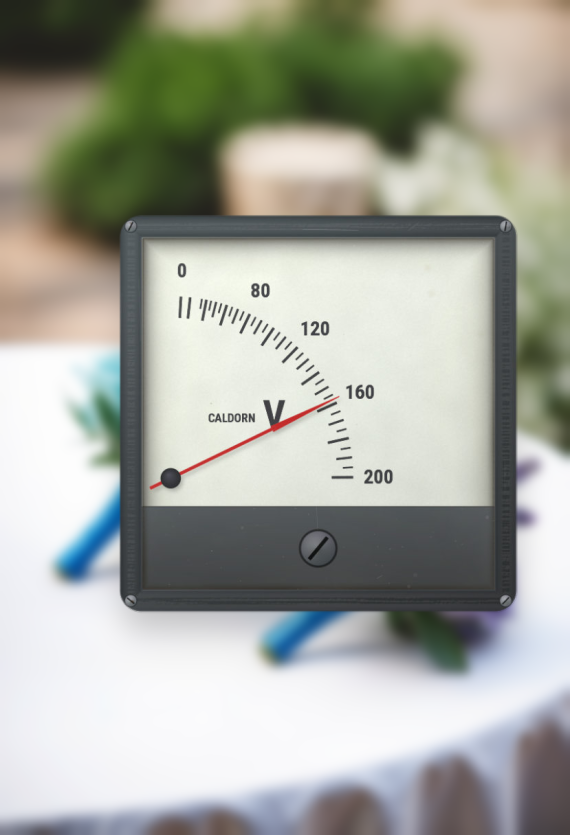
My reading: V 157.5
